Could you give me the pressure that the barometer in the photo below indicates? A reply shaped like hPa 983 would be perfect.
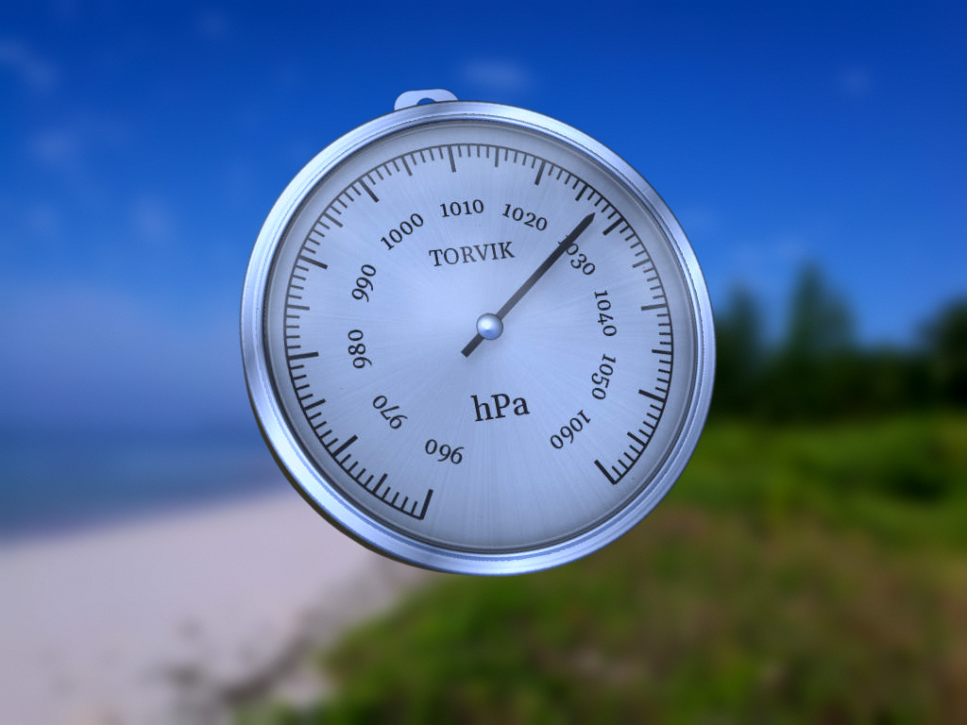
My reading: hPa 1027.5
